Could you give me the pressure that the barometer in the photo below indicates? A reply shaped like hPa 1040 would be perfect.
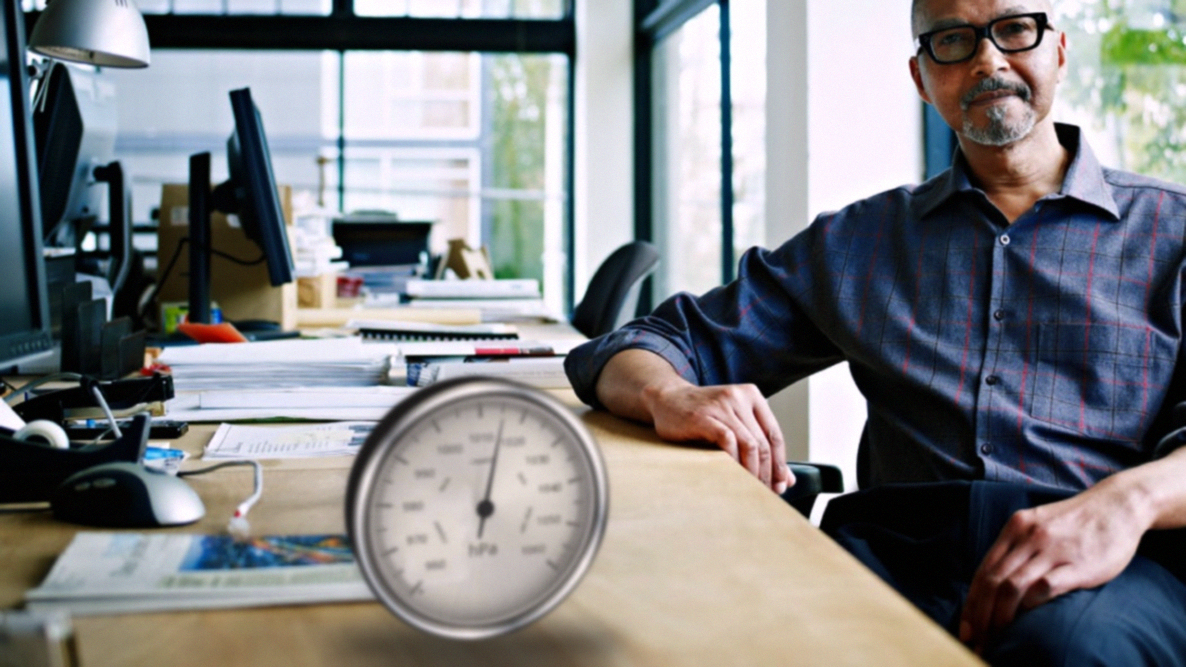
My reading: hPa 1015
